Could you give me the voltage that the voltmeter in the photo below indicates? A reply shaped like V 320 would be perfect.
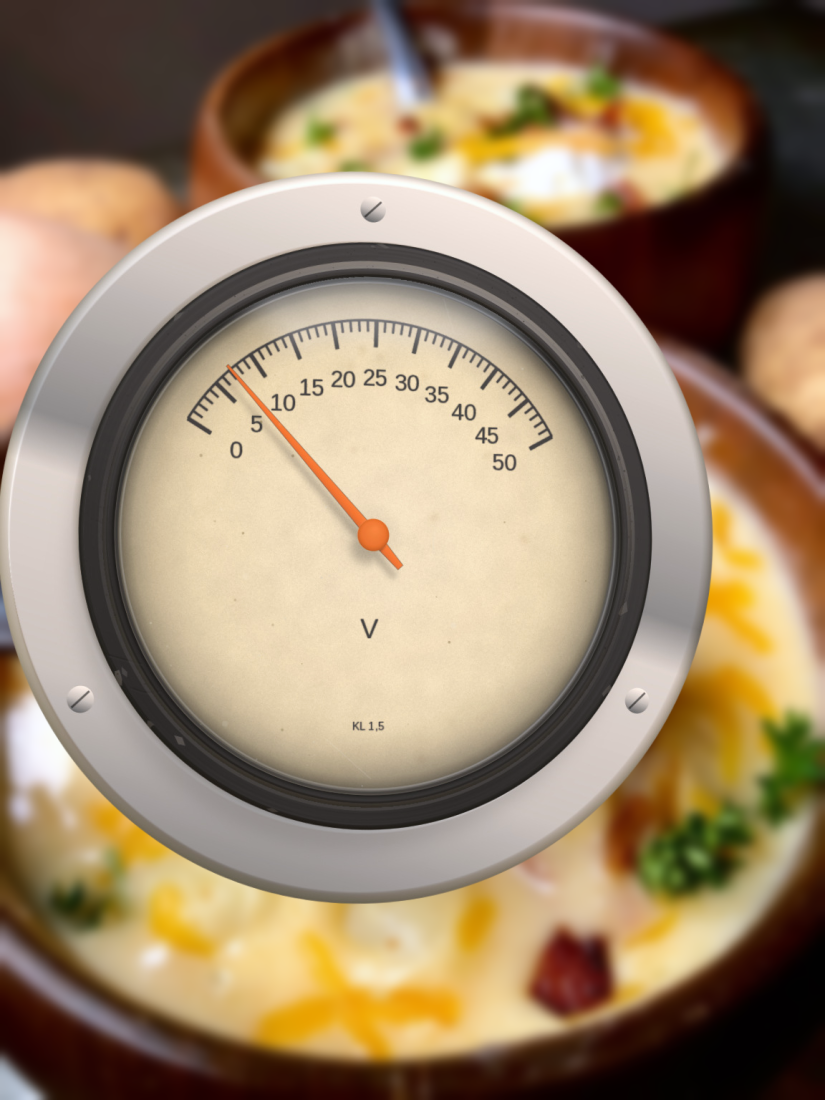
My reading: V 7
